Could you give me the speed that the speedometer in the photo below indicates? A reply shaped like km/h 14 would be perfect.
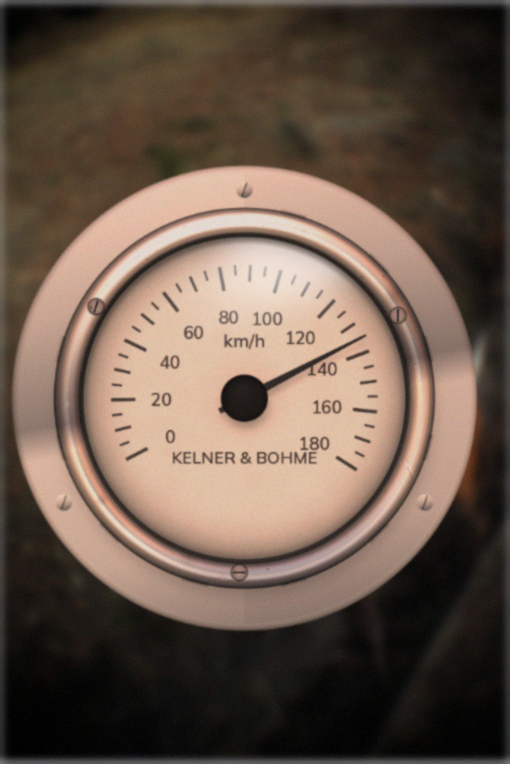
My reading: km/h 135
